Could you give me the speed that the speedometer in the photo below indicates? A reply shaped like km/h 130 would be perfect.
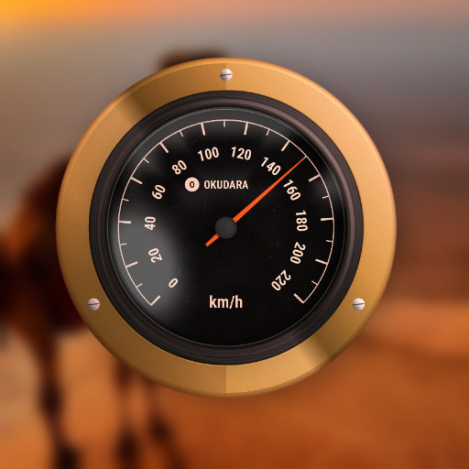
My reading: km/h 150
